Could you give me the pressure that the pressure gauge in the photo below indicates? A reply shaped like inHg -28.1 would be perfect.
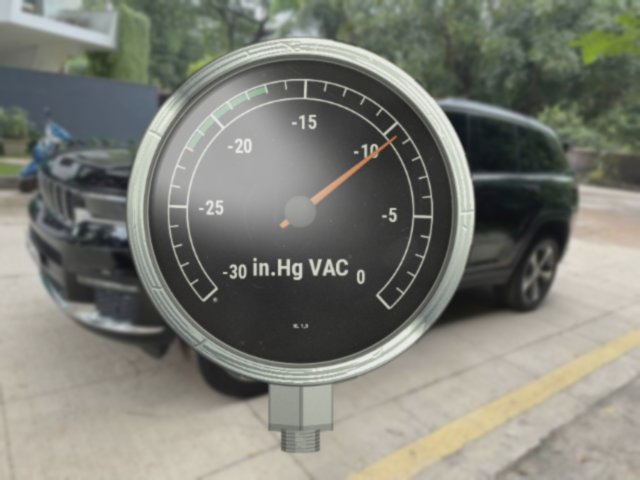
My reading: inHg -9.5
